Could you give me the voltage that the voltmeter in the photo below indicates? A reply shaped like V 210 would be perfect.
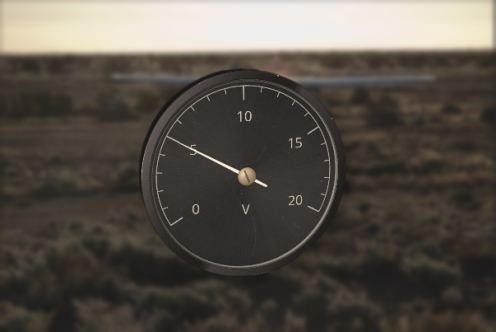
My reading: V 5
